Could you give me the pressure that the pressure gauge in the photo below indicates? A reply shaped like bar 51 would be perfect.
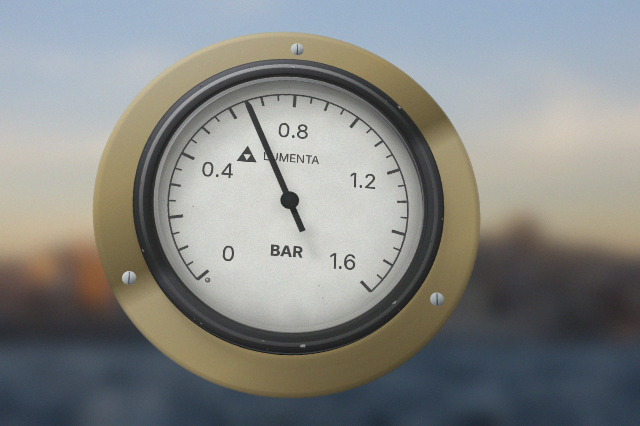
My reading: bar 0.65
